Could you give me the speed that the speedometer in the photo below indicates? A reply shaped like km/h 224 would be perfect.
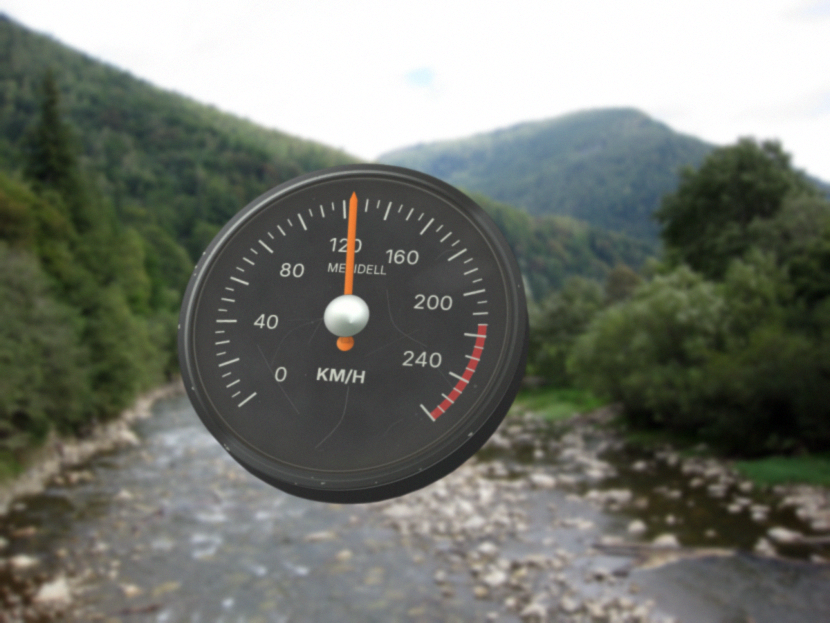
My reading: km/h 125
